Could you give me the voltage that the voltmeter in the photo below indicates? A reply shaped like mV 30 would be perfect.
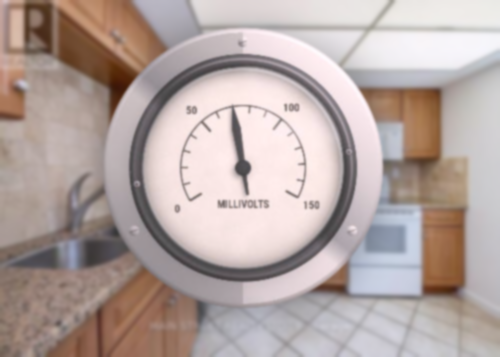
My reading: mV 70
